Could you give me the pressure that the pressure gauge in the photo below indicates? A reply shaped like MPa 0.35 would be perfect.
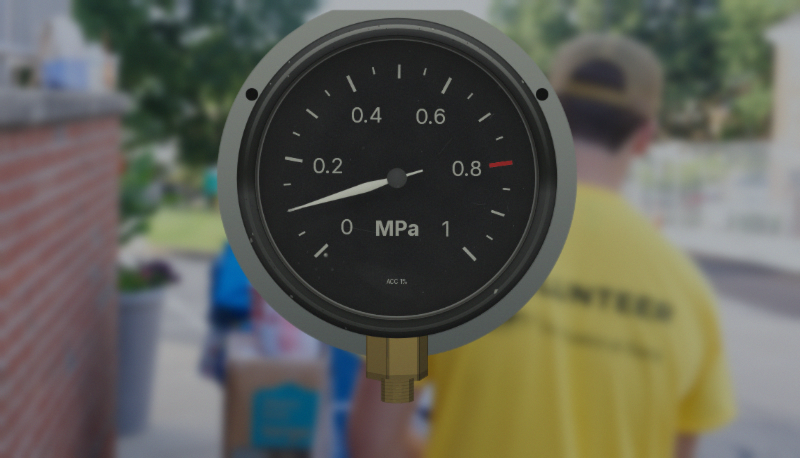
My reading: MPa 0.1
